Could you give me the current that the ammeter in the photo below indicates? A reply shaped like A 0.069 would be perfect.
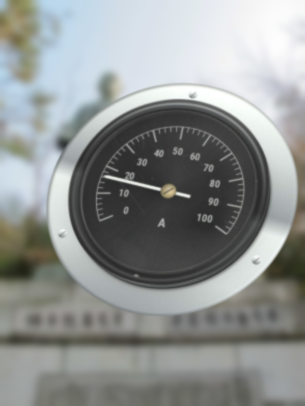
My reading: A 16
